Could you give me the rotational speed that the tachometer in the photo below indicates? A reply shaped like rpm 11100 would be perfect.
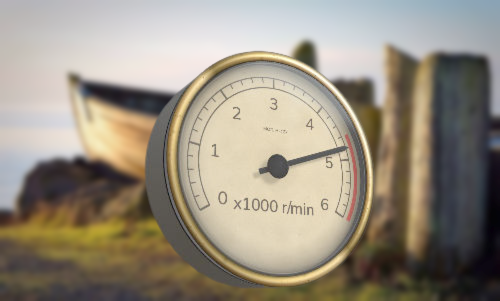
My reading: rpm 4800
